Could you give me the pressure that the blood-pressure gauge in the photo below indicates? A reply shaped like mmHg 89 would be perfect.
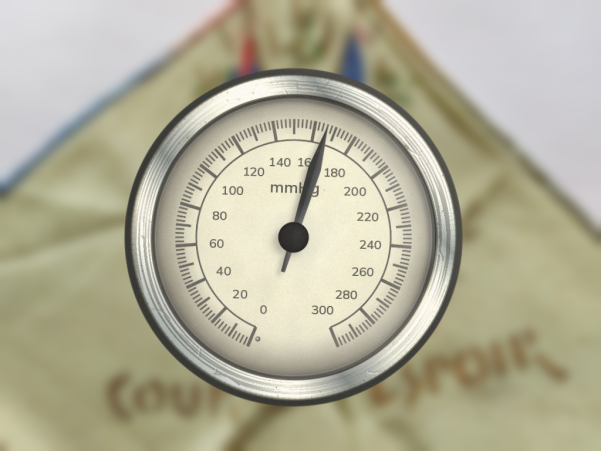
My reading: mmHg 166
